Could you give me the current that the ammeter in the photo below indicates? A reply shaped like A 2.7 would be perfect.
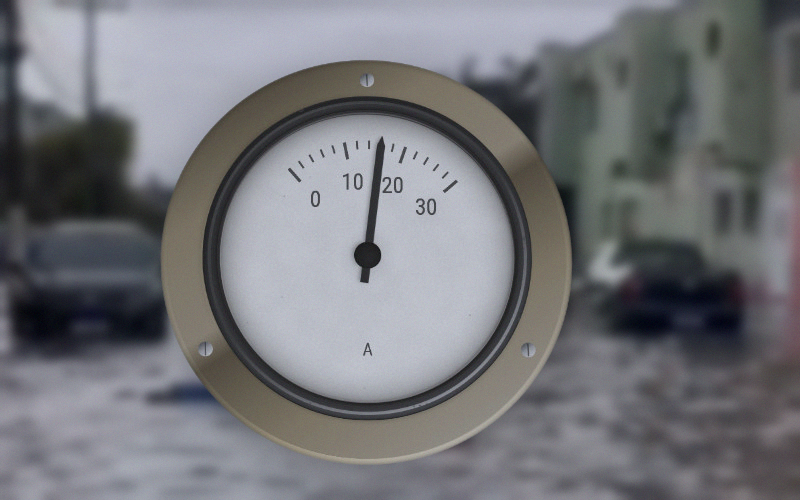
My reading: A 16
